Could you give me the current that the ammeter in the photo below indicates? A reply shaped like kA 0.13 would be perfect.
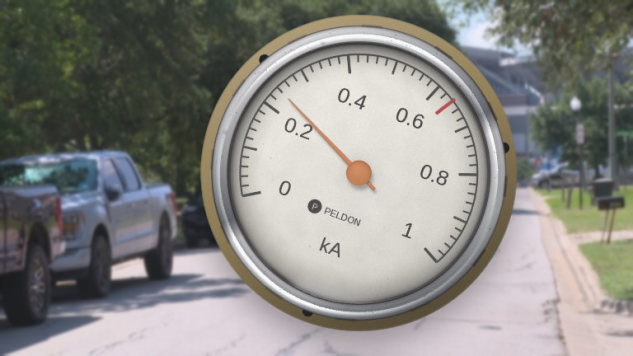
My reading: kA 0.24
